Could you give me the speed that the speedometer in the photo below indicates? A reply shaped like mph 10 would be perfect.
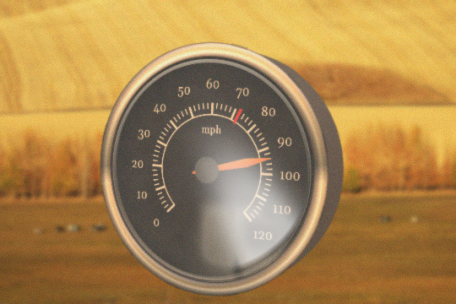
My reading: mph 94
